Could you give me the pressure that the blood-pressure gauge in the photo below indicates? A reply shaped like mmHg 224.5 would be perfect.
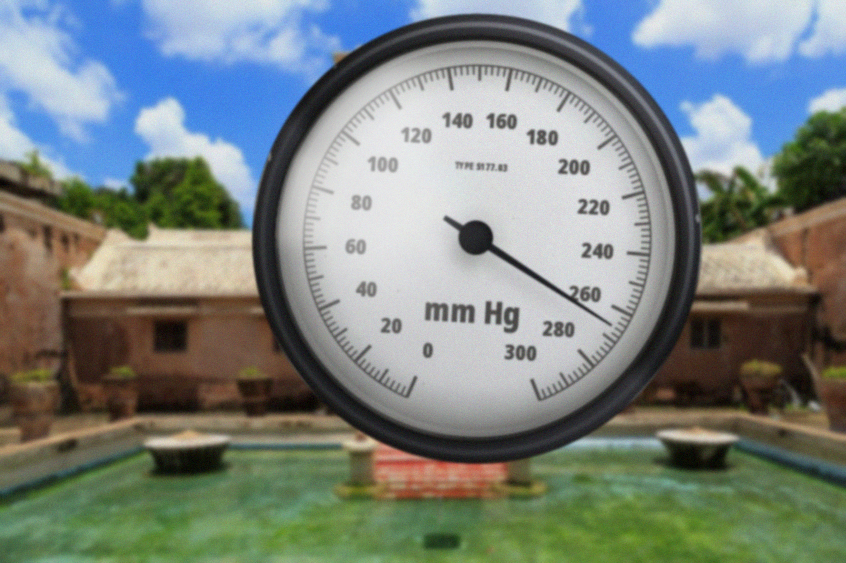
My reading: mmHg 266
